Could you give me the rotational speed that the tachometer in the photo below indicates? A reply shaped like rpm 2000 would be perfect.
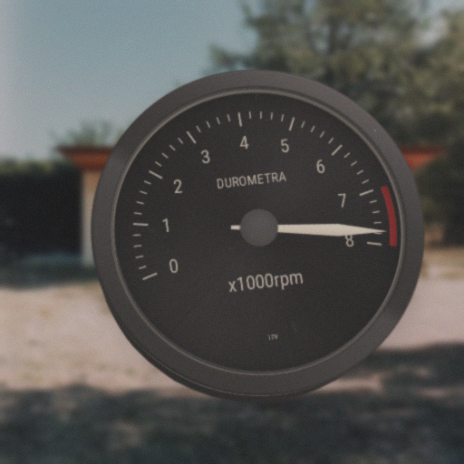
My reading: rpm 7800
